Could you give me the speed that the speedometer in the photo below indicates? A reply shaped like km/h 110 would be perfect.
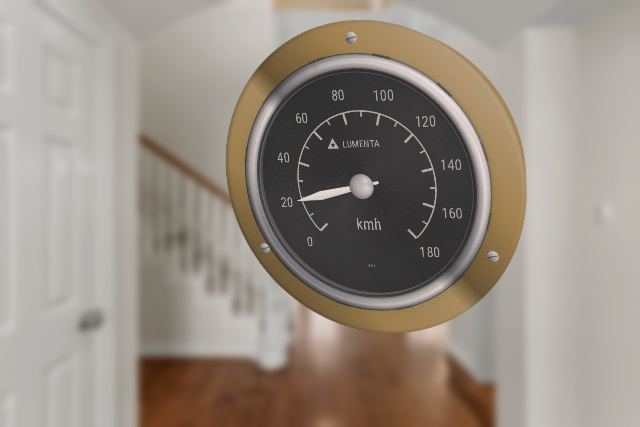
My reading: km/h 20
